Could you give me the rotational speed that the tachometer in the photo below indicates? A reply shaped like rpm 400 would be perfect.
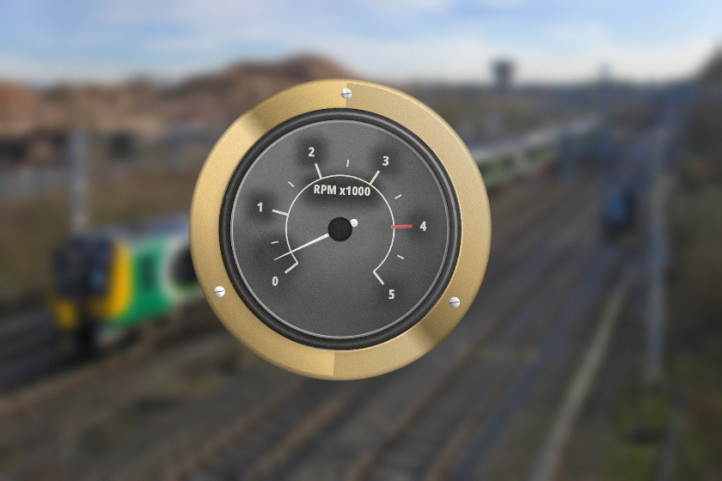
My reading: rpm 250
